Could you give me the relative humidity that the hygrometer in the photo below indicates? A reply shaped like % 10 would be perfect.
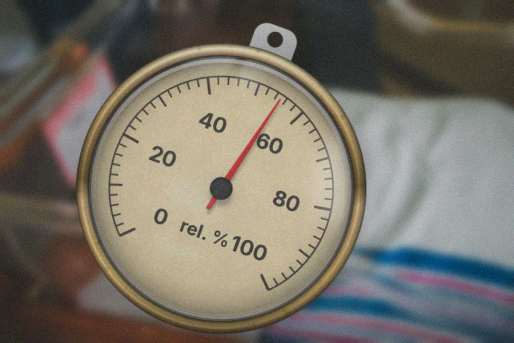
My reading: % 55
